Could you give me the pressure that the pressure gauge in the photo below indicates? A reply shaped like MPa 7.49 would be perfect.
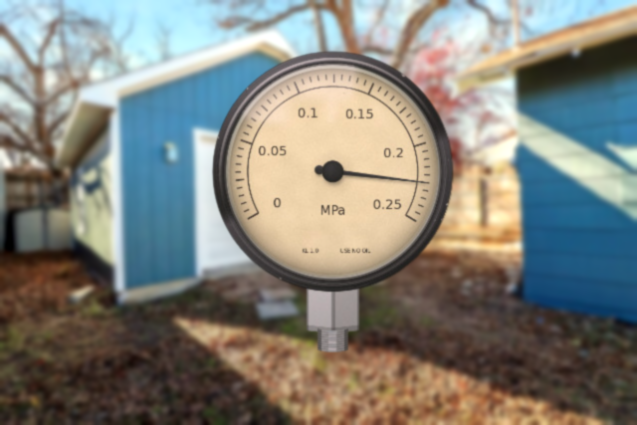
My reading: MPa 0.225
